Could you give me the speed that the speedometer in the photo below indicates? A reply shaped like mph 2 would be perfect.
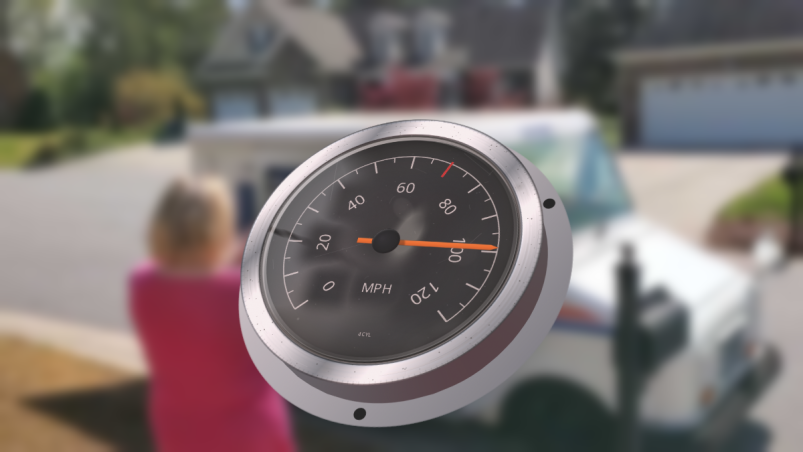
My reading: mph 100
